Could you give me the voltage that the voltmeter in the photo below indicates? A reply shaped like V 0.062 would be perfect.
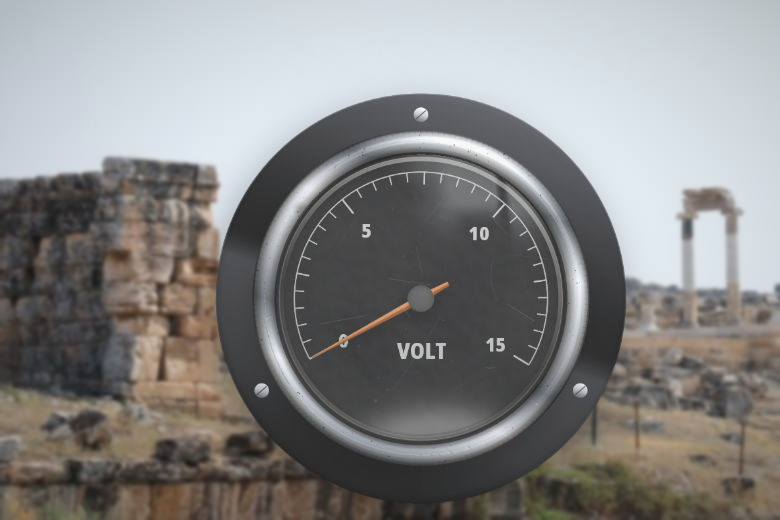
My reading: V 0
